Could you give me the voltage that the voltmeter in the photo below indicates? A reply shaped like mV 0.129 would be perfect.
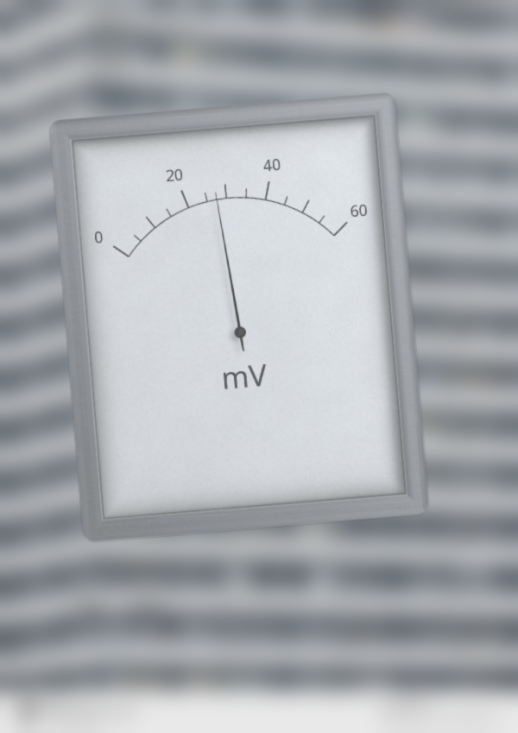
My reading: mV 27.5
